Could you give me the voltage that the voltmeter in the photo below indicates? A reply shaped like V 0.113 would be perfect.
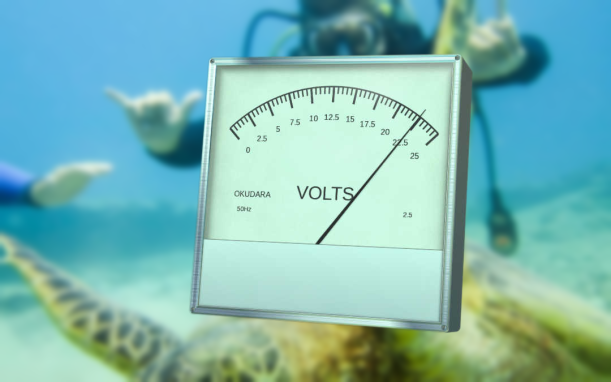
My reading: V 22.5
